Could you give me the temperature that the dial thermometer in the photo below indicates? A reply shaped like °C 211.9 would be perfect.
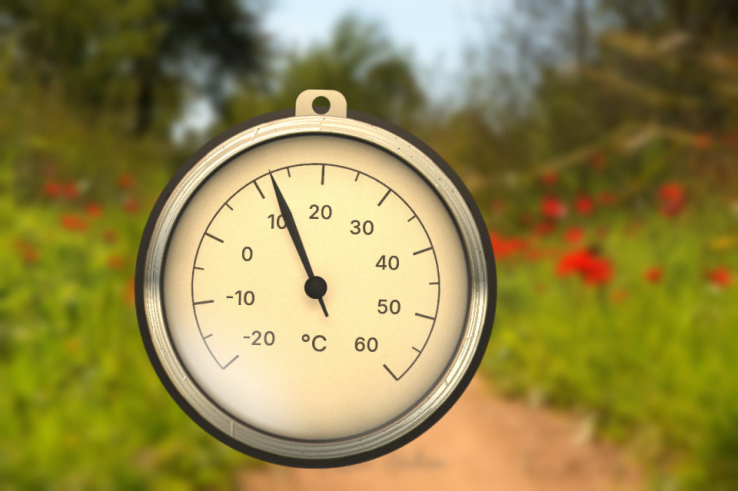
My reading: °C 12.5
